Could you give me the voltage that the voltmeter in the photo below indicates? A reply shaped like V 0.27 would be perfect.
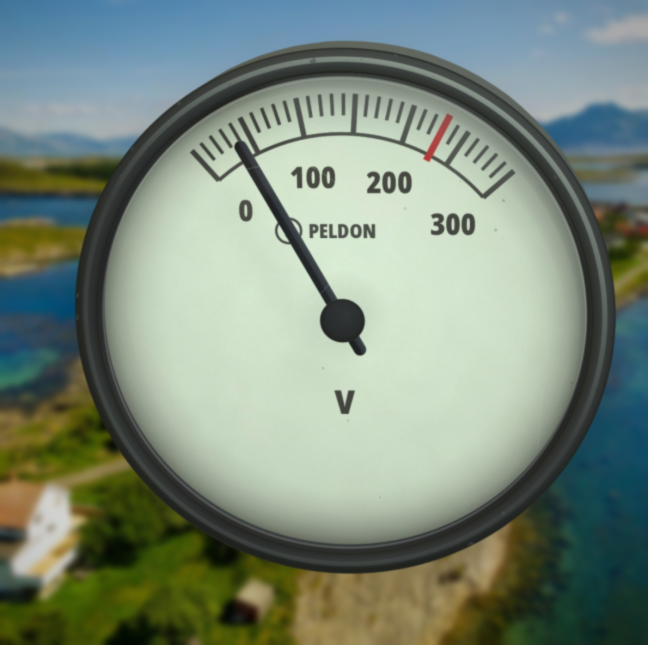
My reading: V 40
